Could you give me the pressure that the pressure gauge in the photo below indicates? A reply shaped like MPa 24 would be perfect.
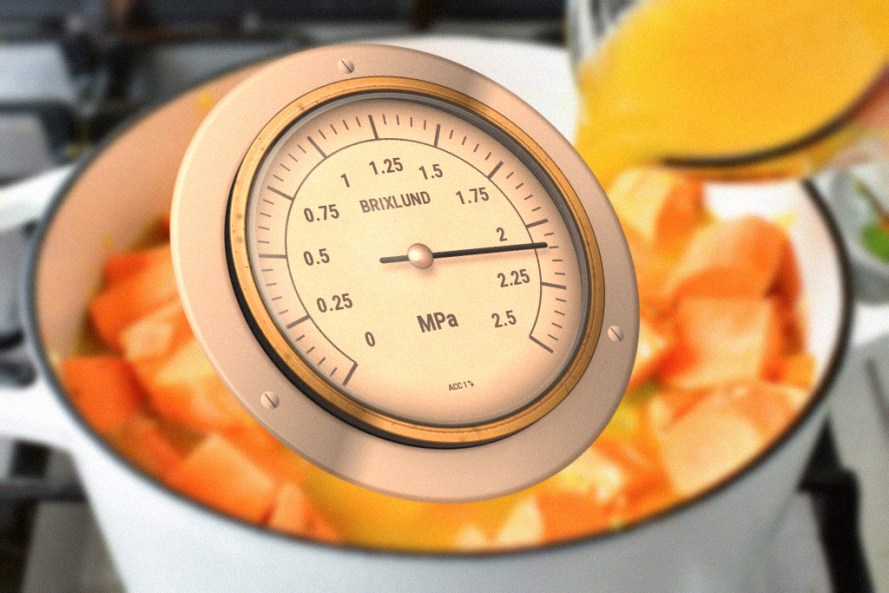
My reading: MPa 2.1
